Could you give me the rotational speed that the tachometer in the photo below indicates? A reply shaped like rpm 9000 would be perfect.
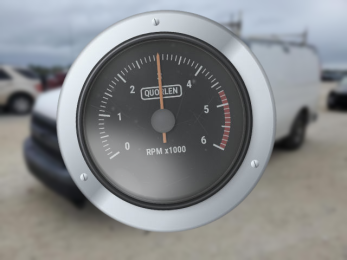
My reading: rpm 3000
